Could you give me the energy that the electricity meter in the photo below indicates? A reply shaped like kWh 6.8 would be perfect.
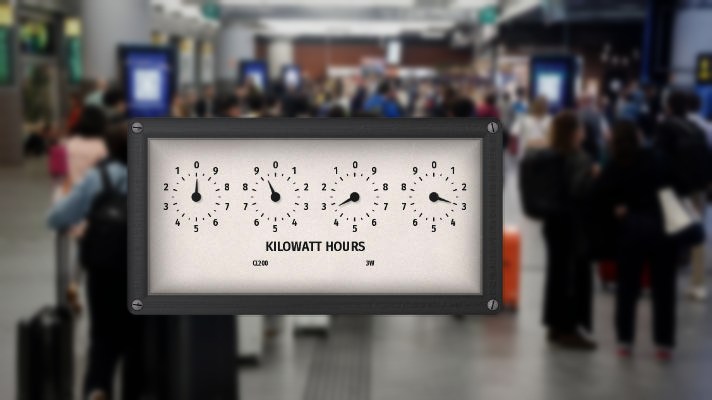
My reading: kWh 9933
